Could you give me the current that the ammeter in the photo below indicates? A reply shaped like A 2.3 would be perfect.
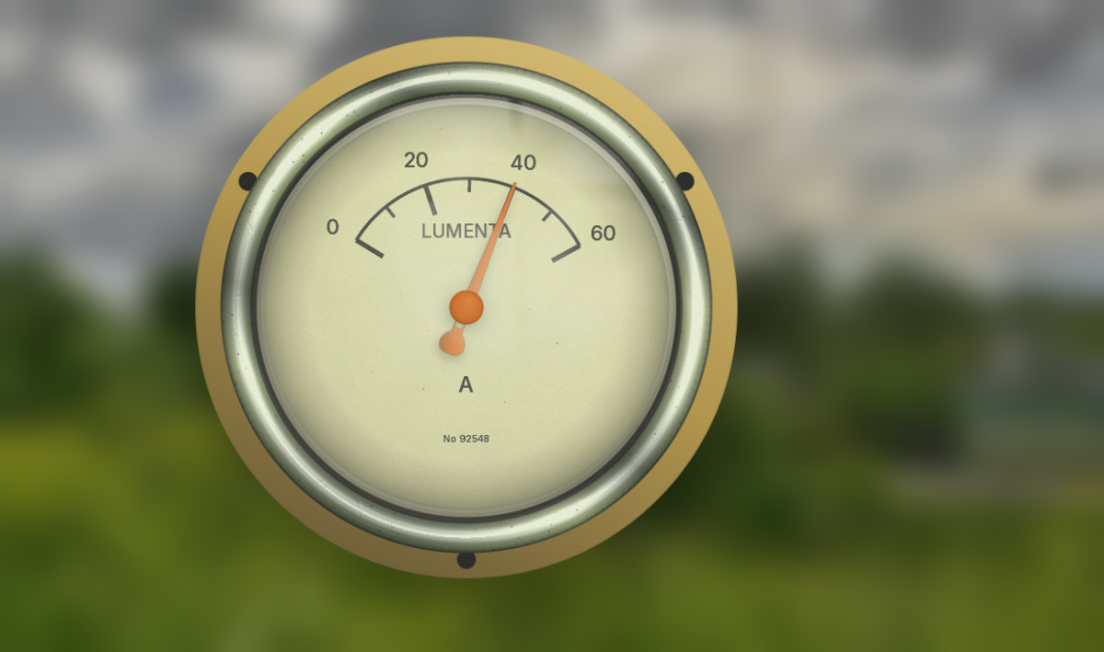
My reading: A 40
